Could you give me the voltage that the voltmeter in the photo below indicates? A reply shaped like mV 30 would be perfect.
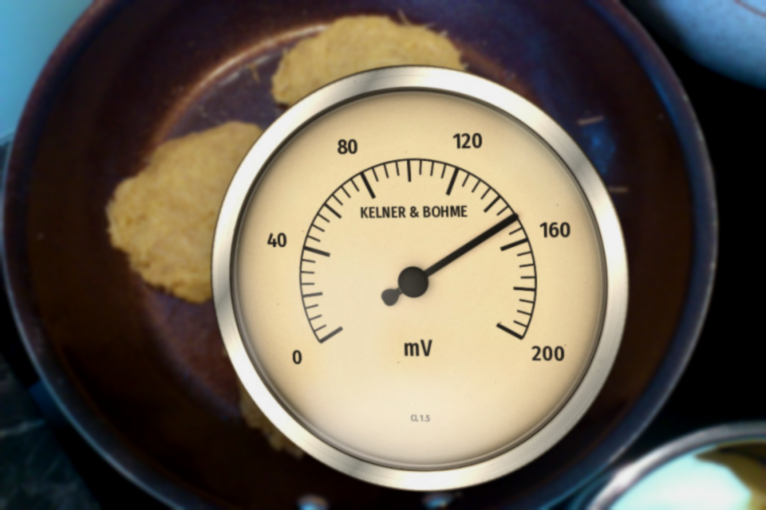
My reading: mV 150
